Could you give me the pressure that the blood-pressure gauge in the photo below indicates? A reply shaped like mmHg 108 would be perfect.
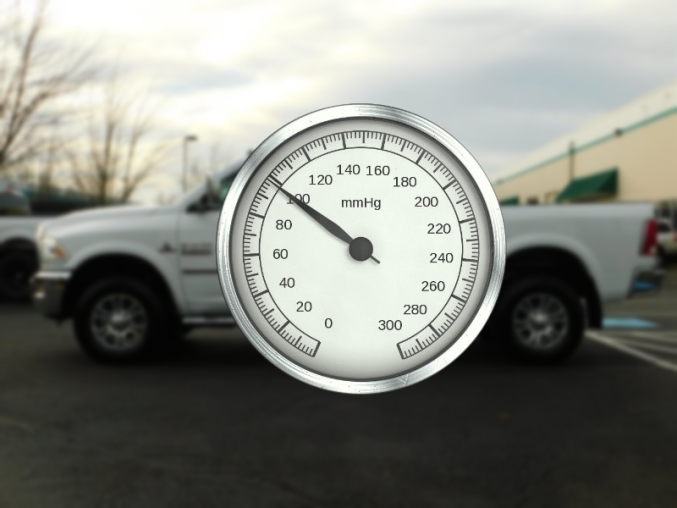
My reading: mmHg 98
